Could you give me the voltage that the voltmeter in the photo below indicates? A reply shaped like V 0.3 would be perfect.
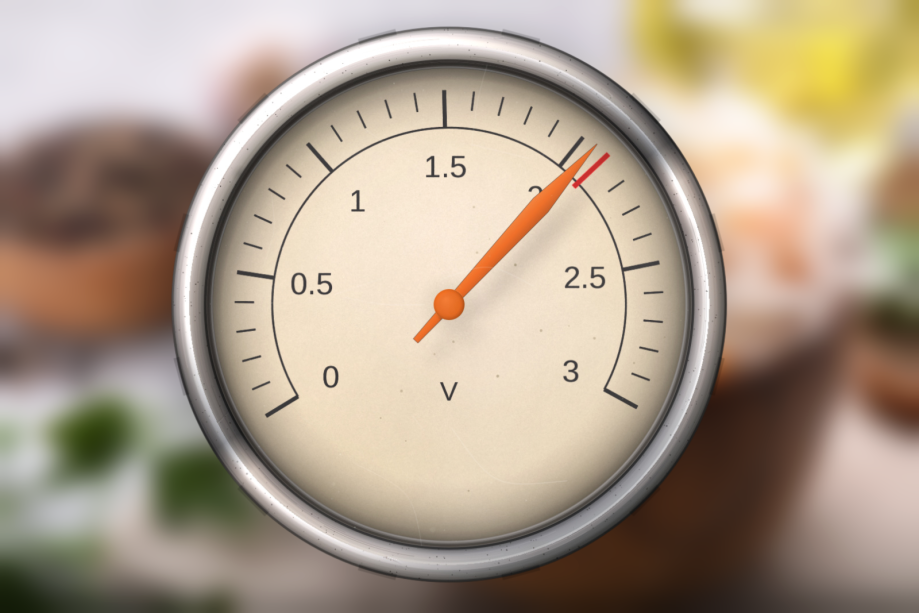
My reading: V 2.05
